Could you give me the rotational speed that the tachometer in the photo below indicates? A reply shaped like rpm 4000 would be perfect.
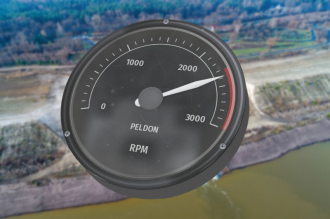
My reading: rpm 2400
